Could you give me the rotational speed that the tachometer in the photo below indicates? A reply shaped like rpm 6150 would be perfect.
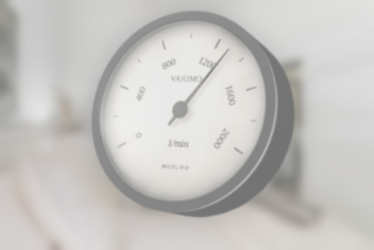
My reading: rpm 1300
